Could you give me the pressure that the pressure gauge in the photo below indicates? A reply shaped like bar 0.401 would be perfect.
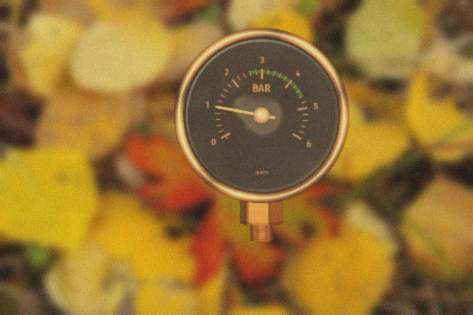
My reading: bar 1
